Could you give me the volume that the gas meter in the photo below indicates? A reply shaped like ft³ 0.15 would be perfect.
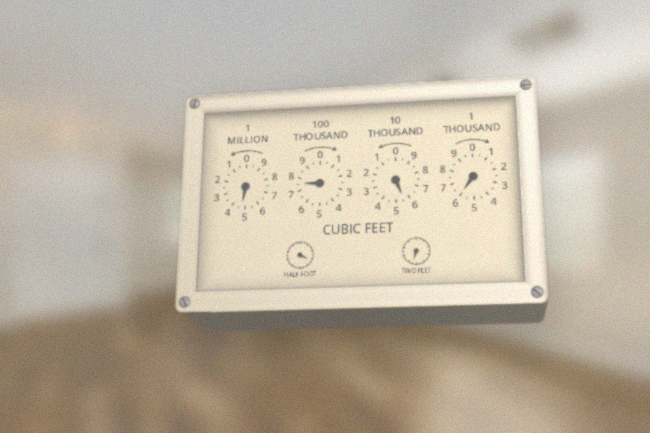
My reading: ft³ 475600
